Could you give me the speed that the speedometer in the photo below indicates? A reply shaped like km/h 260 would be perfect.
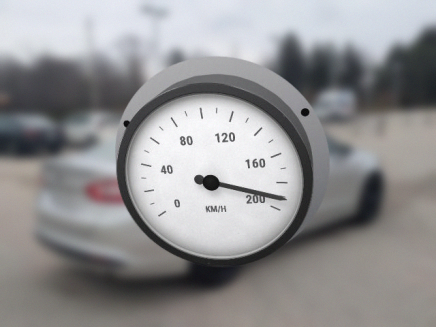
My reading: km/h 190
